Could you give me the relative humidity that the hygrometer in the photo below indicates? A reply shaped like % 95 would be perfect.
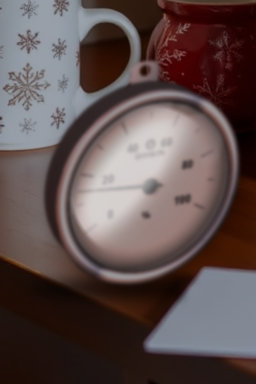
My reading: % 15
